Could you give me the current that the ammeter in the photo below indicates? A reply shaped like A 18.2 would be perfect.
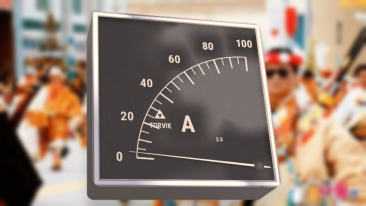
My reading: A 2.5
